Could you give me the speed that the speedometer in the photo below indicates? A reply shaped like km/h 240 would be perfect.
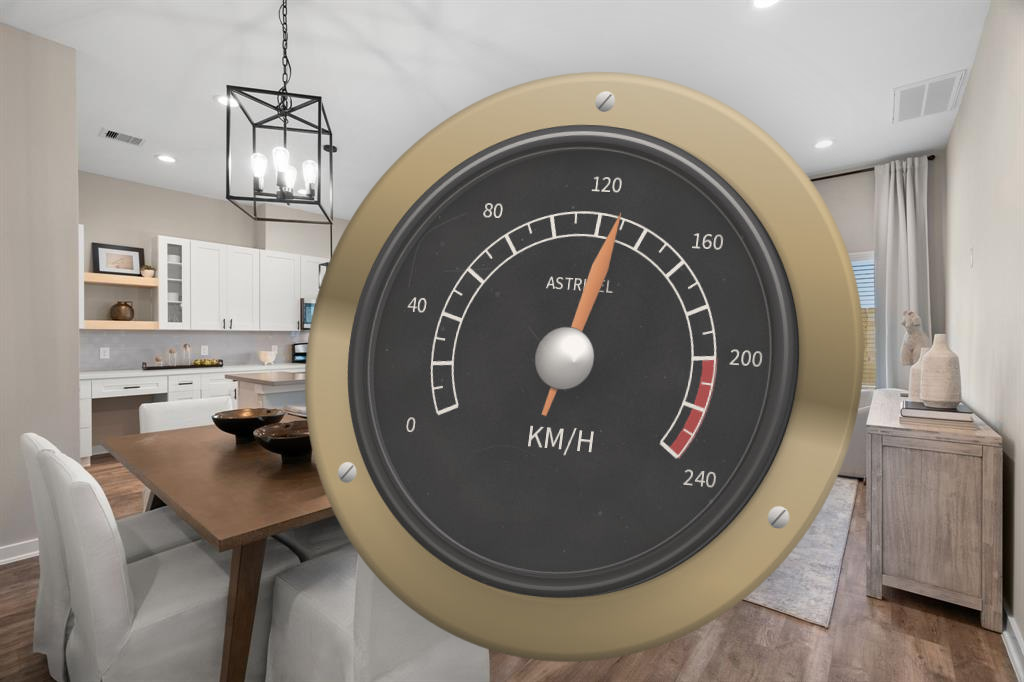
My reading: km/h 130
